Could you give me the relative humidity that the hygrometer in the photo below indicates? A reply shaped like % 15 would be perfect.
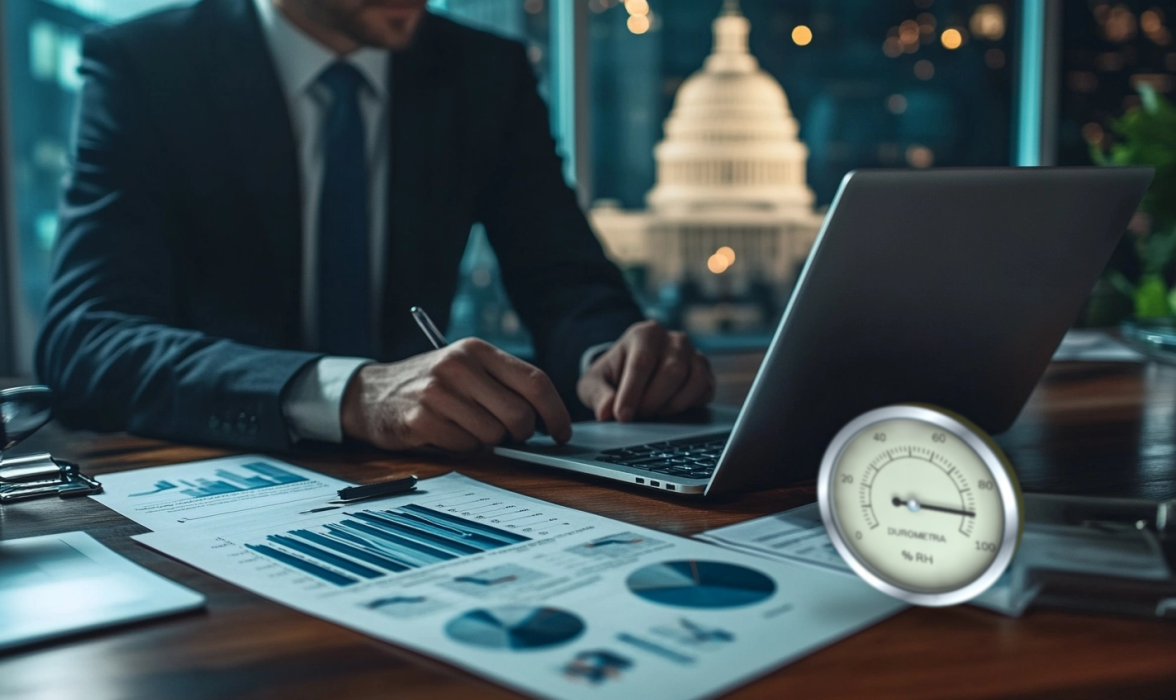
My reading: % 90
